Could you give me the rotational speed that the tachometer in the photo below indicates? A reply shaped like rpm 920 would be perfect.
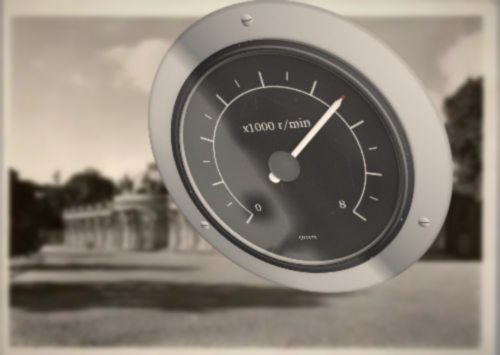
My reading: rpm 5500
